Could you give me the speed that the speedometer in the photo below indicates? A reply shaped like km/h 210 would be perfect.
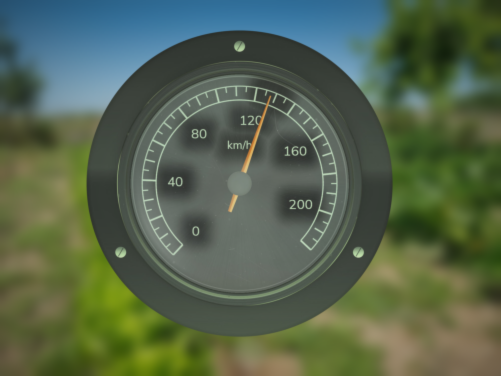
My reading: km/h 127.5
